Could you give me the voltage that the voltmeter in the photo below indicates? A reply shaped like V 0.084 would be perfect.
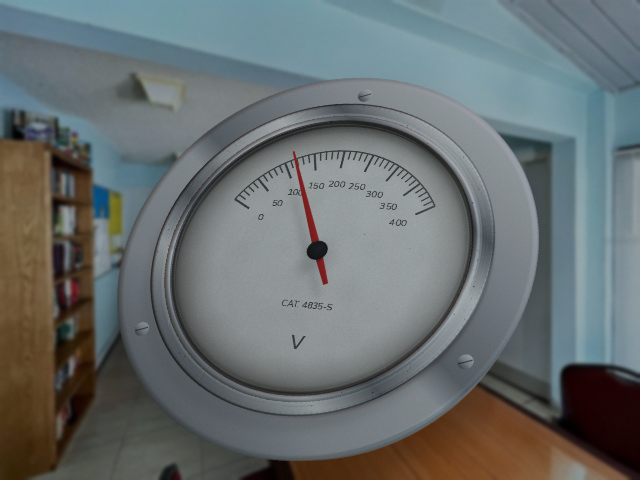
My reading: V 120
